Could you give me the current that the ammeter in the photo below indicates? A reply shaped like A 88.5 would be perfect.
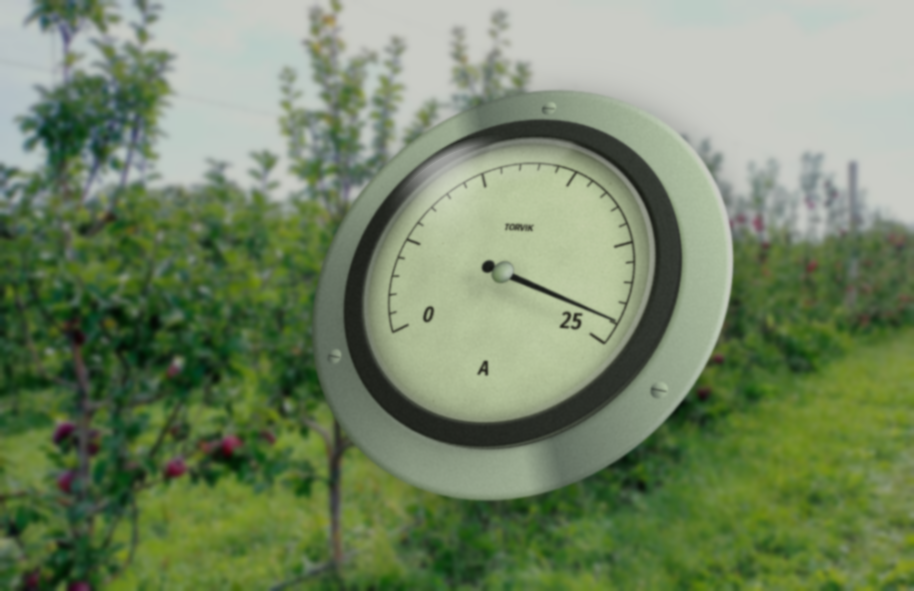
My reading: A 24
